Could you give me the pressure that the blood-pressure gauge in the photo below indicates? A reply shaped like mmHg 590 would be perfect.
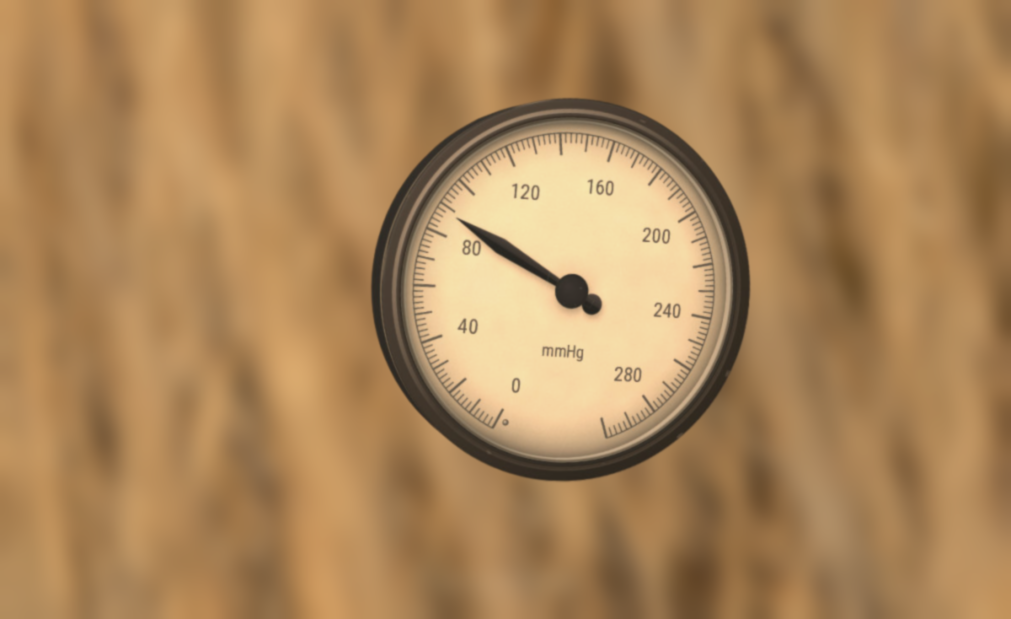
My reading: mmHg 88
